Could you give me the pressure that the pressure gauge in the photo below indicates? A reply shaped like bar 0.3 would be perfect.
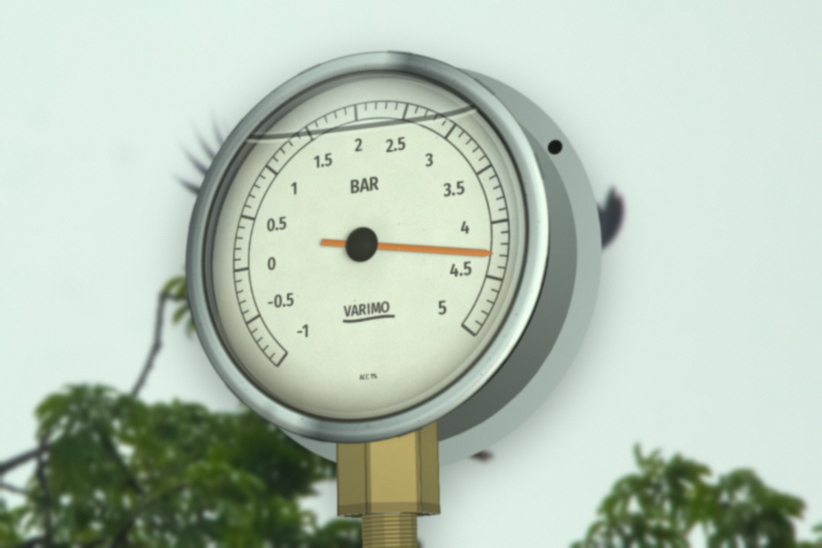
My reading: bar 4.3
